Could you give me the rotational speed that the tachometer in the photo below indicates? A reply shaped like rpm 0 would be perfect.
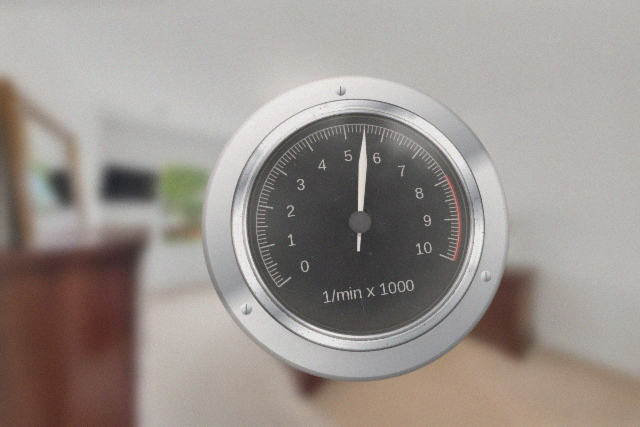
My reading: rpm 5500
